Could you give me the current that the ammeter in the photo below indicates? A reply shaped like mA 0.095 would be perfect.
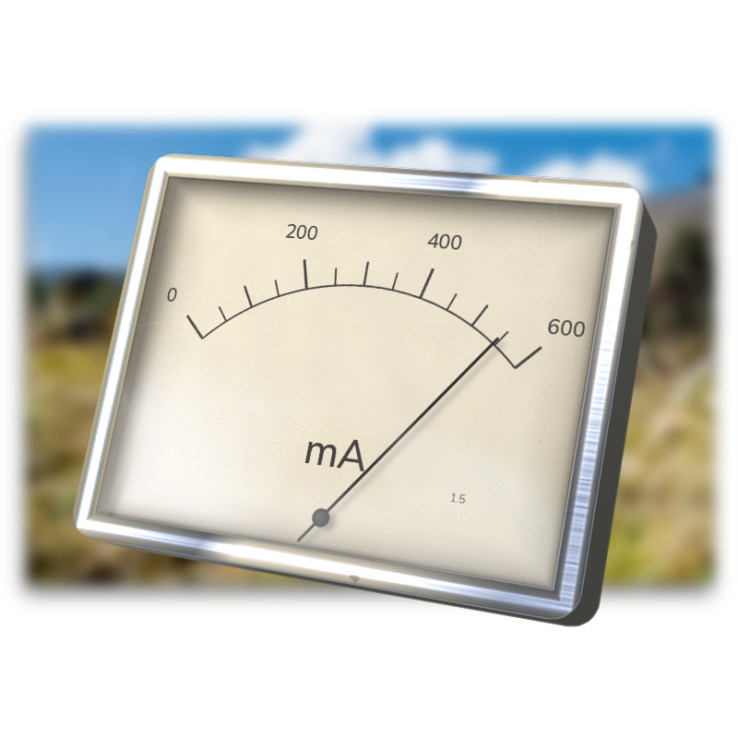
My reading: mA 550
